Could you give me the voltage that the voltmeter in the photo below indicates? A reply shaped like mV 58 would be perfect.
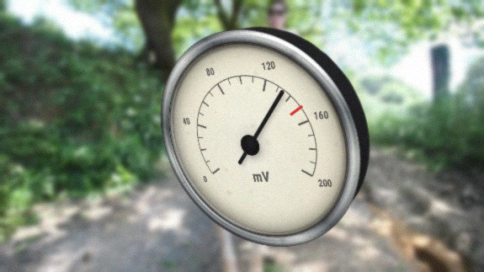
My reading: mV 135
